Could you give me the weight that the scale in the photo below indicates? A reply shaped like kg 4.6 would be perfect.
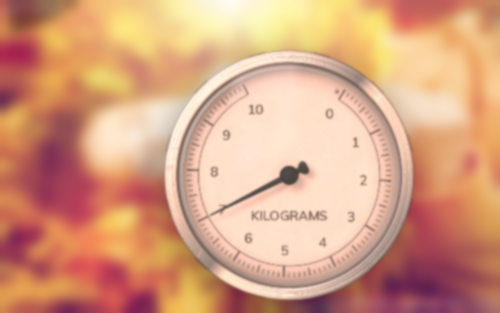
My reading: kg 7
